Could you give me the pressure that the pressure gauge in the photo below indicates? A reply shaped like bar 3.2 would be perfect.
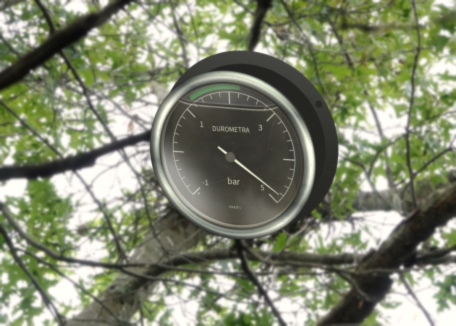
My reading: bar 4.8
